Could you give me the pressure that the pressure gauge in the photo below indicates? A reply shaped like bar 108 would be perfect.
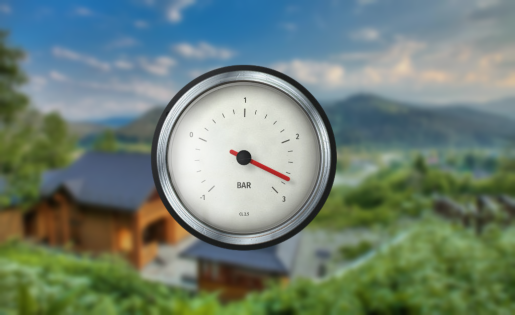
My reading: bar 2.7
